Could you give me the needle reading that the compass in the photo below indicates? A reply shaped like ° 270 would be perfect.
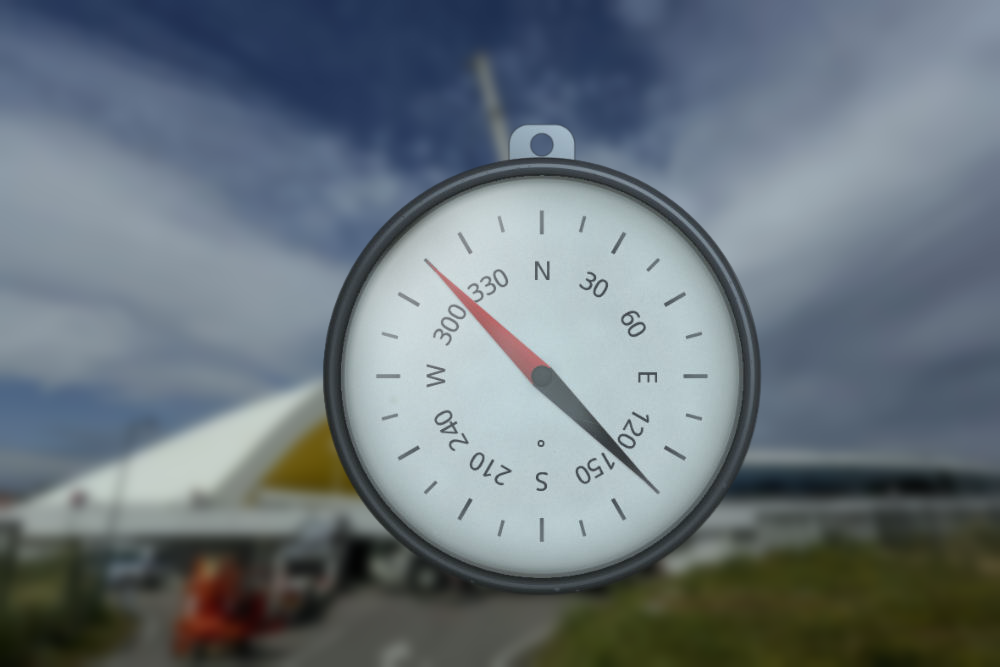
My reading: ° 315
